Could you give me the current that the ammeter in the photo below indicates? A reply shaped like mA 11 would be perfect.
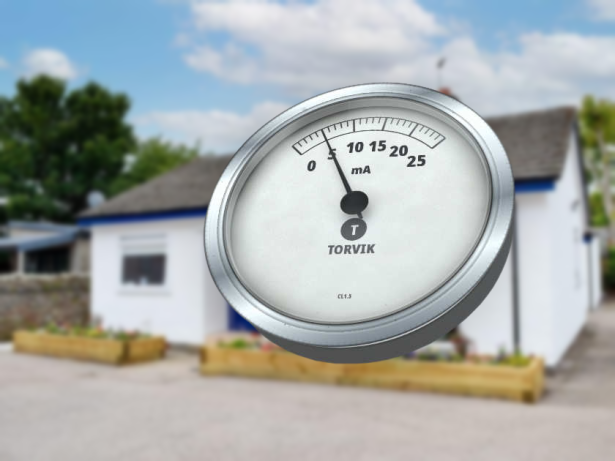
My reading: mA 5
